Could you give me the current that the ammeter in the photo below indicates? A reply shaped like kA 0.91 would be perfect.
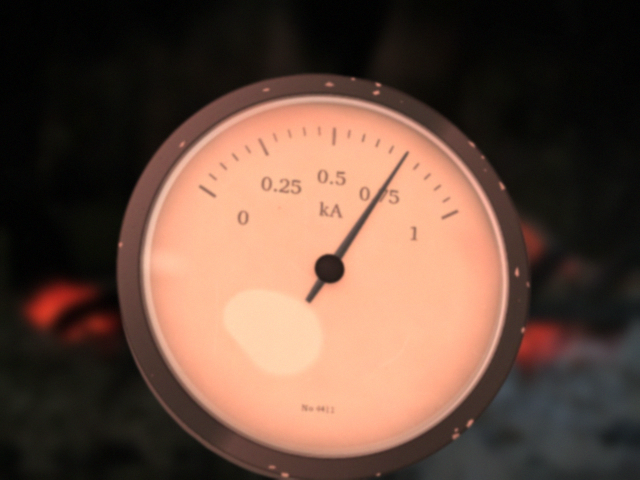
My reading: kA 0.75
